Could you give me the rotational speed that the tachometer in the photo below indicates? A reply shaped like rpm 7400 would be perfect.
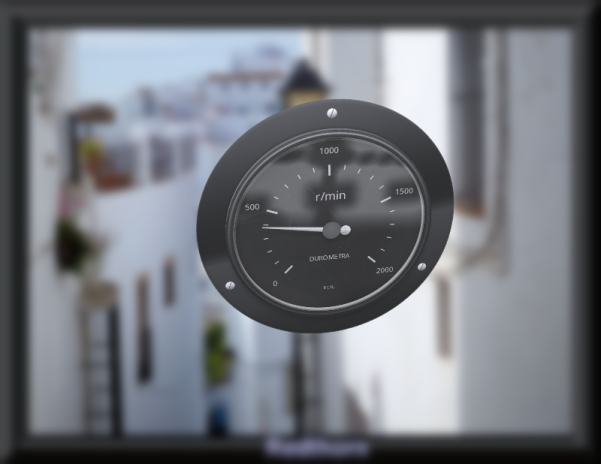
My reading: rpm 400
